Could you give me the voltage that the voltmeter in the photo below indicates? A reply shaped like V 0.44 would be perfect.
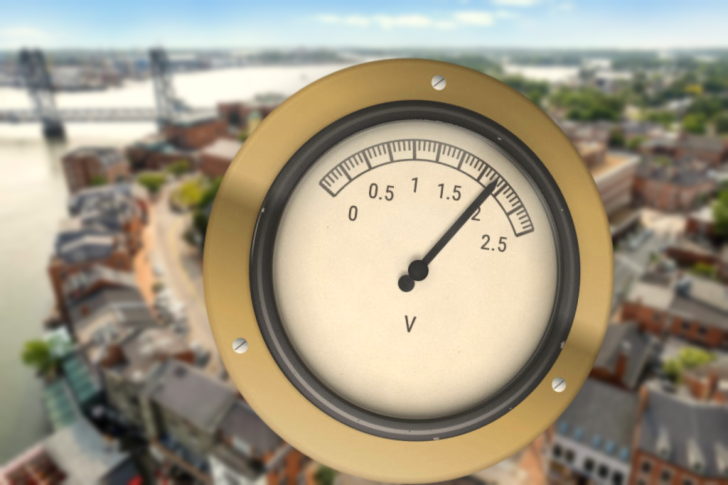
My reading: V 1.9
